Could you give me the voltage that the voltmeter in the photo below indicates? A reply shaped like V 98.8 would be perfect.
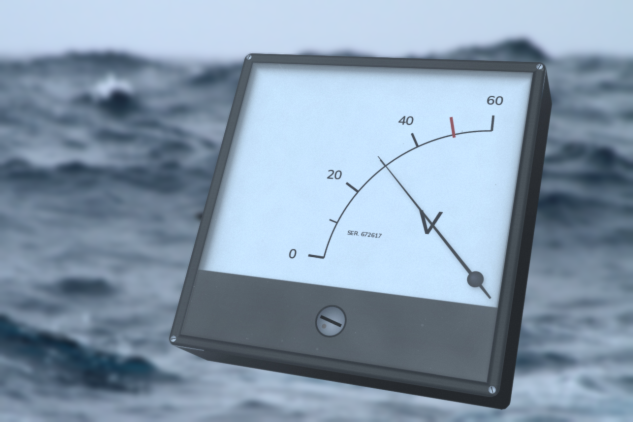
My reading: V 30
